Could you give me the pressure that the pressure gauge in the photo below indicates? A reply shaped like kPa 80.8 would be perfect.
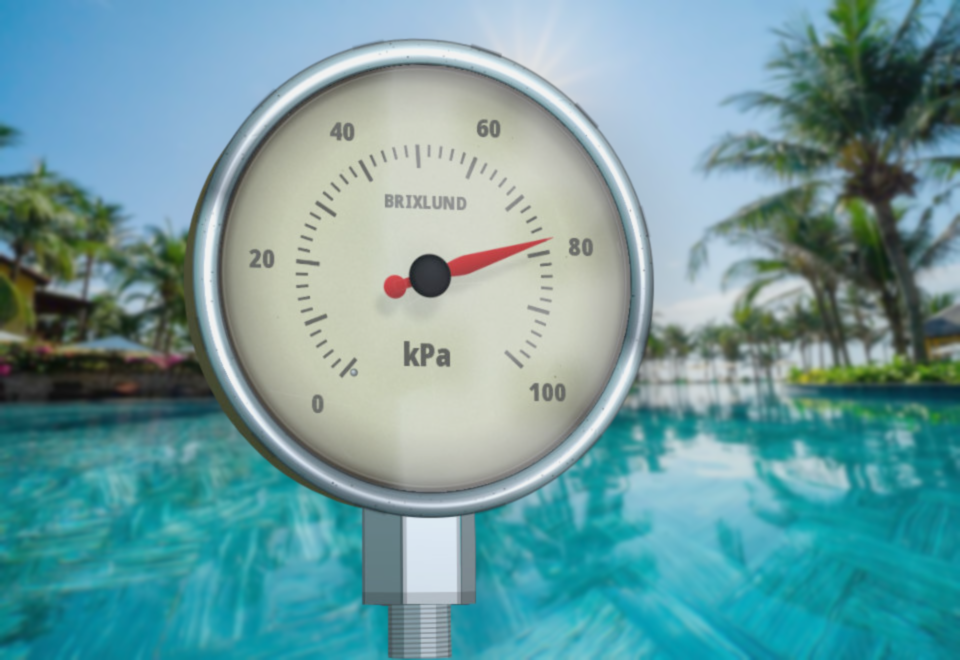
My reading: kPa 78
